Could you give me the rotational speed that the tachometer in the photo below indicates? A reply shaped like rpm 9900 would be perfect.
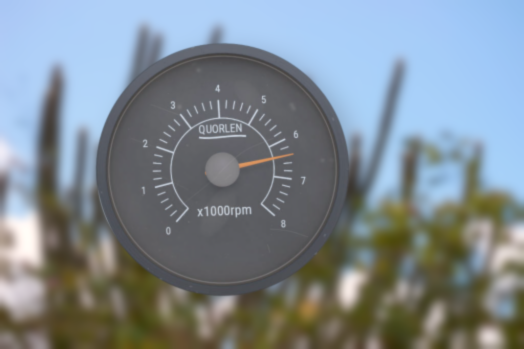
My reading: rpm 6400
